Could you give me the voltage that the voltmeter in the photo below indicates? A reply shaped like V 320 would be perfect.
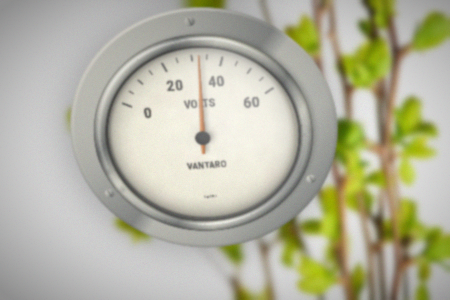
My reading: V 32.5
